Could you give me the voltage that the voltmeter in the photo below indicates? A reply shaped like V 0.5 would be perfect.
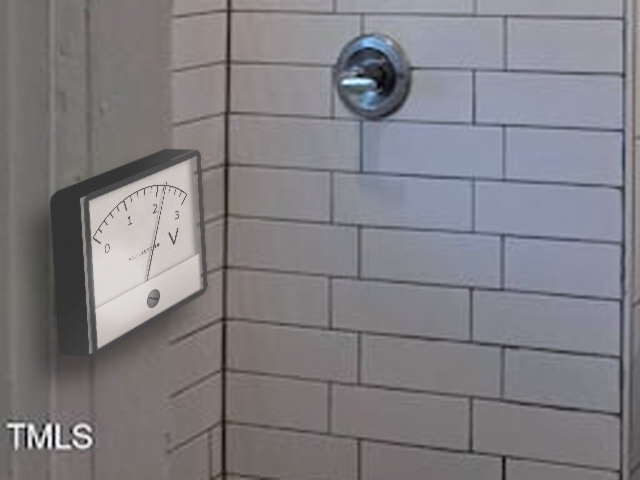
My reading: V 2.2
